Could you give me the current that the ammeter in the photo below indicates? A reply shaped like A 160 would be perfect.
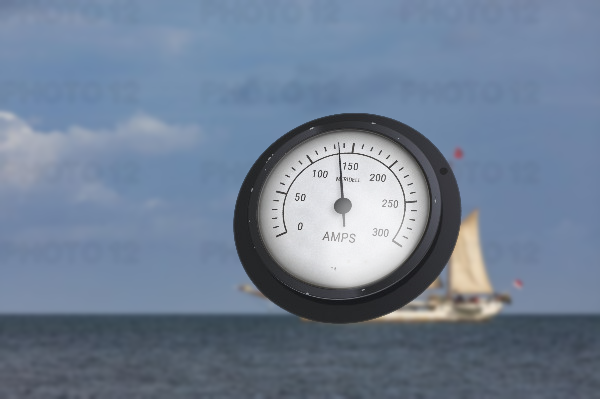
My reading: A 135
